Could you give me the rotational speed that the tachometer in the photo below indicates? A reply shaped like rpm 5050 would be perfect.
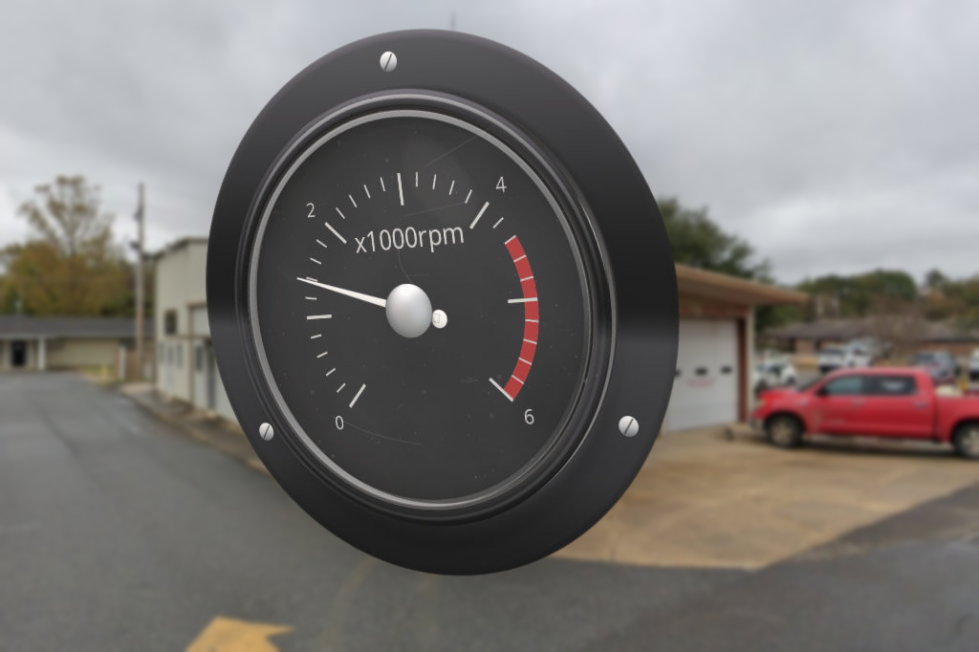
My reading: rpm 1400
